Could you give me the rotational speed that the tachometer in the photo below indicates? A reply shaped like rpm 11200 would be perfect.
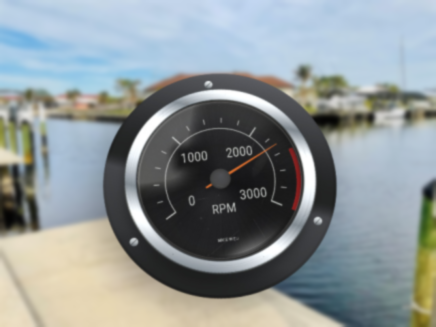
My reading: rpm 2300
